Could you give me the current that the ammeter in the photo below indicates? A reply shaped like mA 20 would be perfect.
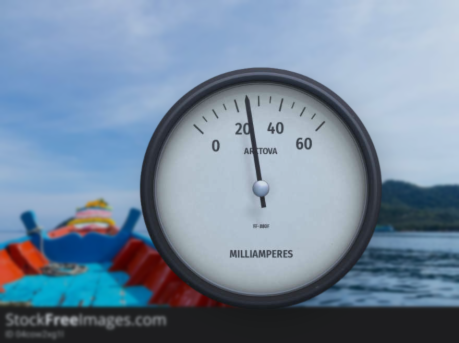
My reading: mA 25
